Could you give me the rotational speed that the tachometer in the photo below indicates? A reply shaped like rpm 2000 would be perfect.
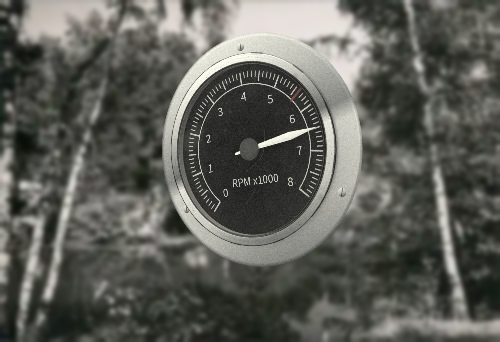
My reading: rpm 6500
